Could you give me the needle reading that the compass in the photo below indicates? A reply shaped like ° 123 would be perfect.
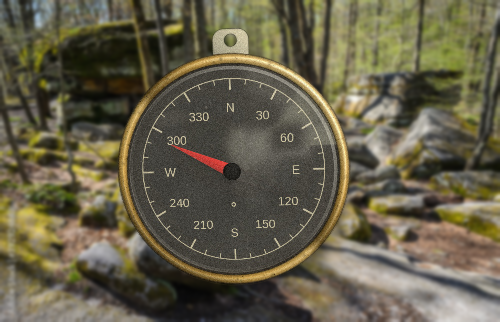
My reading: ° 295
